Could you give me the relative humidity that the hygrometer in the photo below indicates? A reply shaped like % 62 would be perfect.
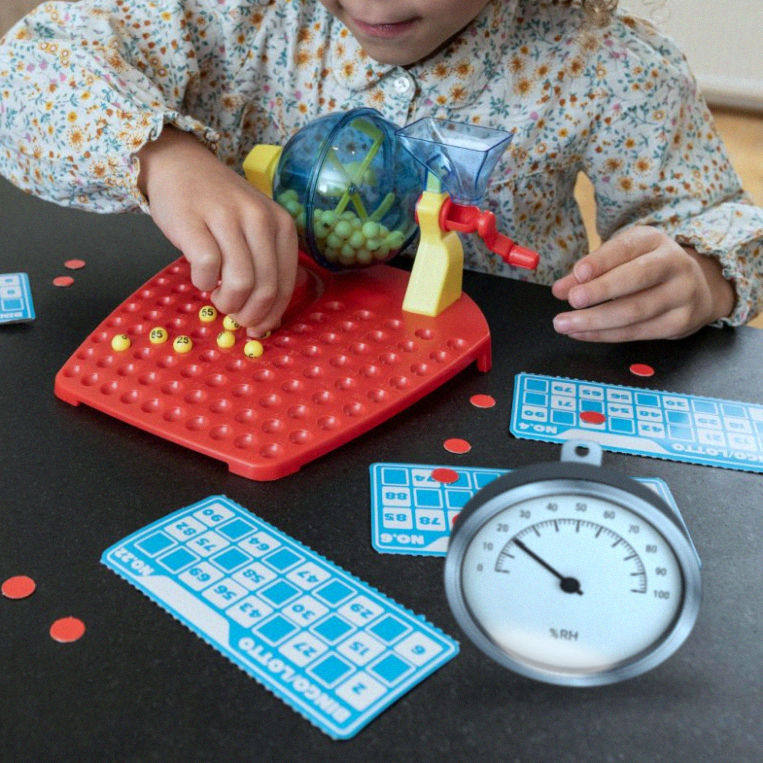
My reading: % 20
